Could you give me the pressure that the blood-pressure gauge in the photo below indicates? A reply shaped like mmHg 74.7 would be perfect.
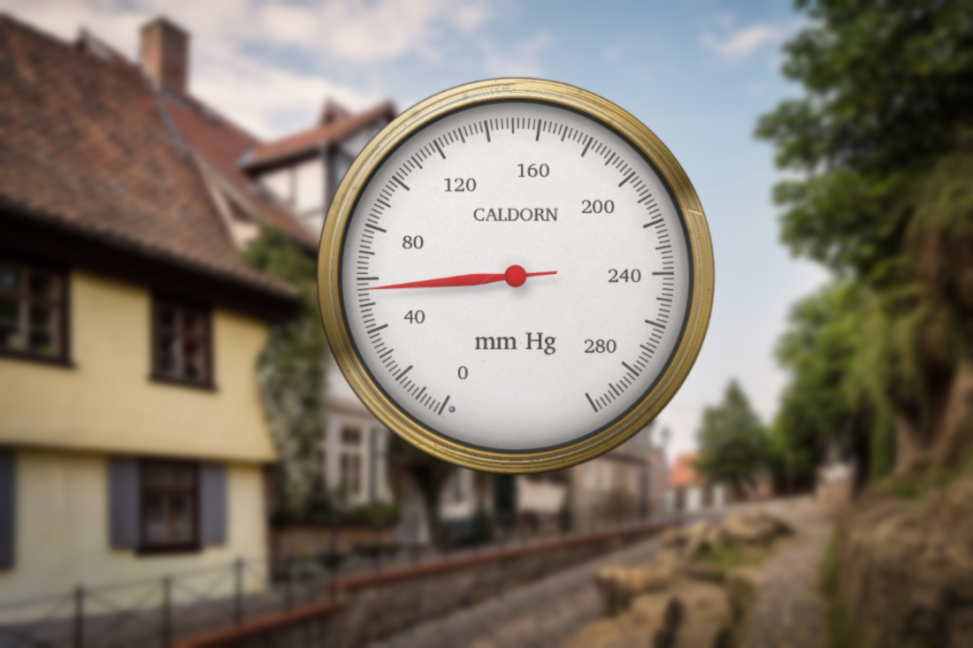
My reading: mmHg 56
